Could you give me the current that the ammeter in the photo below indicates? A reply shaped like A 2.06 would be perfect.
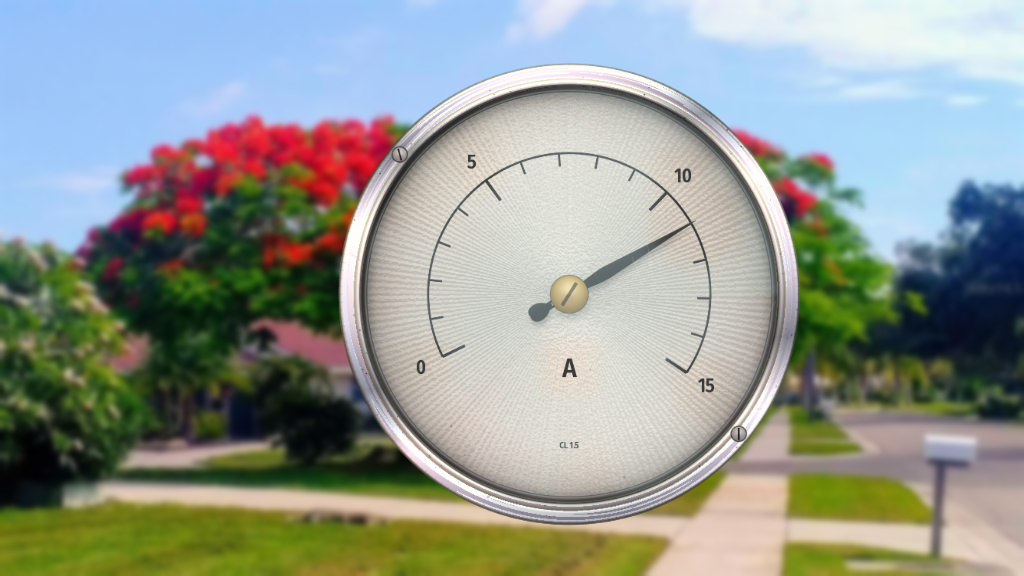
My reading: A 11
